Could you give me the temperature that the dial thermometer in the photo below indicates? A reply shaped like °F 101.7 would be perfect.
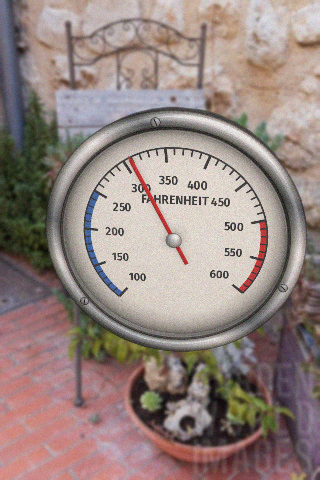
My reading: °F 310
